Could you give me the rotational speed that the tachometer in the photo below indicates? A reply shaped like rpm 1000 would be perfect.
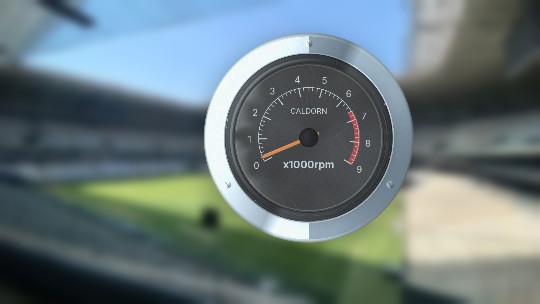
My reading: rpm 200
